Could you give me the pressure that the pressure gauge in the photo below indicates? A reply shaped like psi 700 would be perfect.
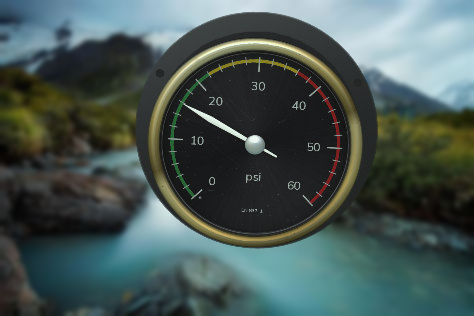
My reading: psi 16
